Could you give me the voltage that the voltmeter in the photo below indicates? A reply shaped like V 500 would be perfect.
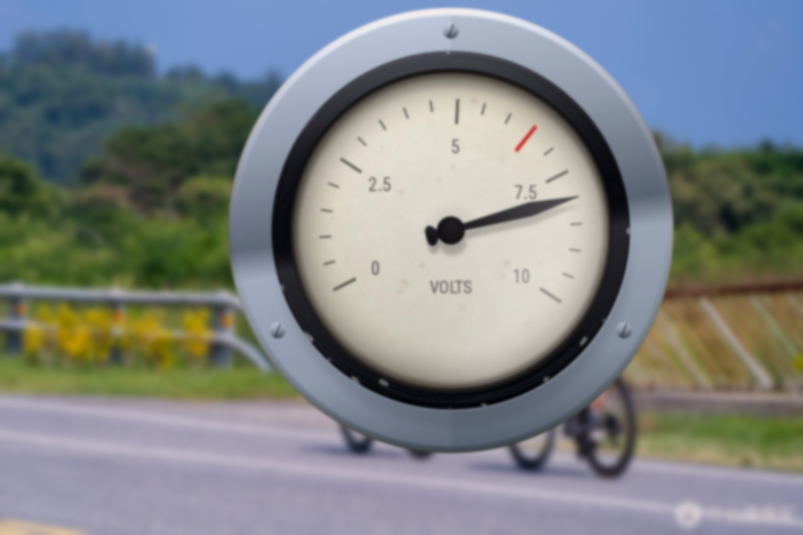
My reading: V 8
